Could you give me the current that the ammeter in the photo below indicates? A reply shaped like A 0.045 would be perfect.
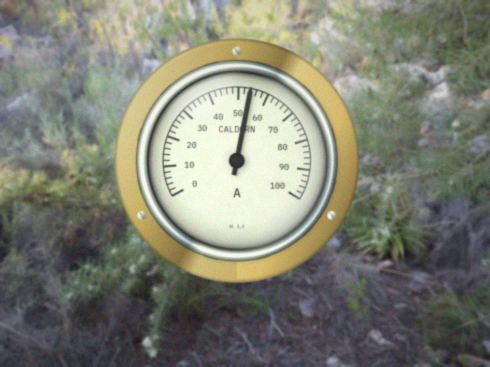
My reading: A 54
